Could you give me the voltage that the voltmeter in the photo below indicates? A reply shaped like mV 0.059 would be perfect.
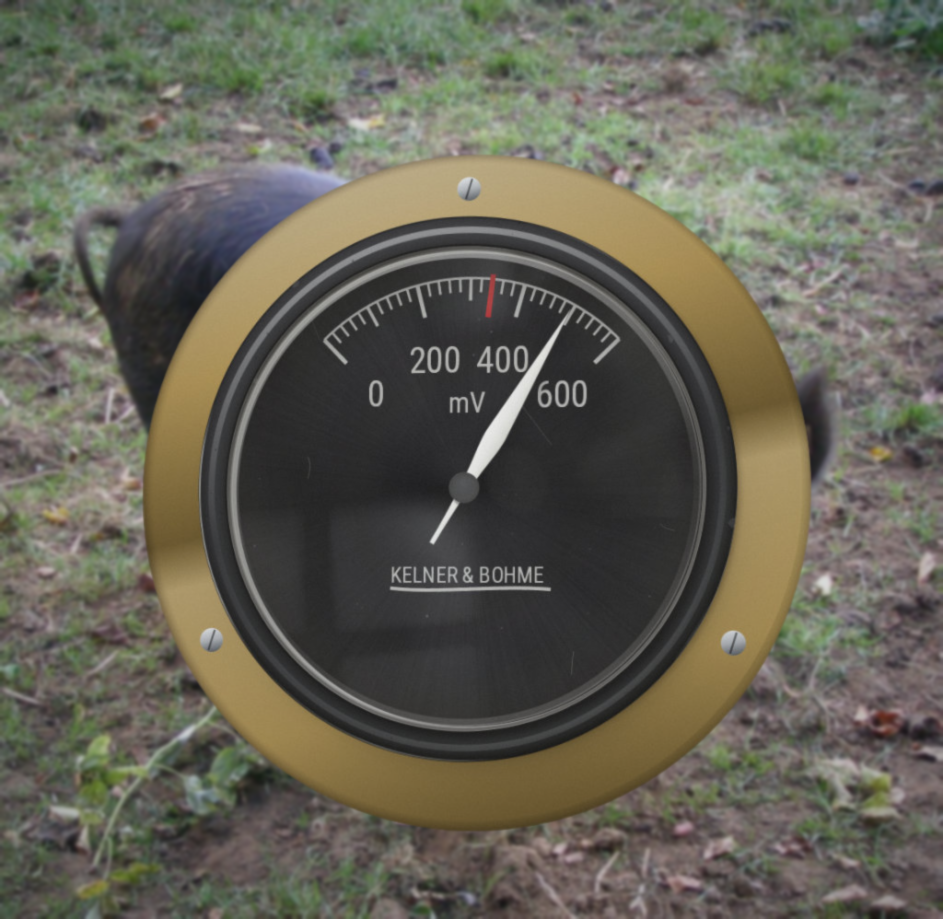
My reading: mV 500
